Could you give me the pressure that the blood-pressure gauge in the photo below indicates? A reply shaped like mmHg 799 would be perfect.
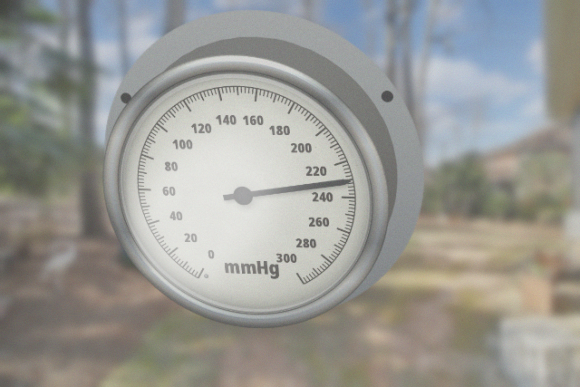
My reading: mmHg 230
